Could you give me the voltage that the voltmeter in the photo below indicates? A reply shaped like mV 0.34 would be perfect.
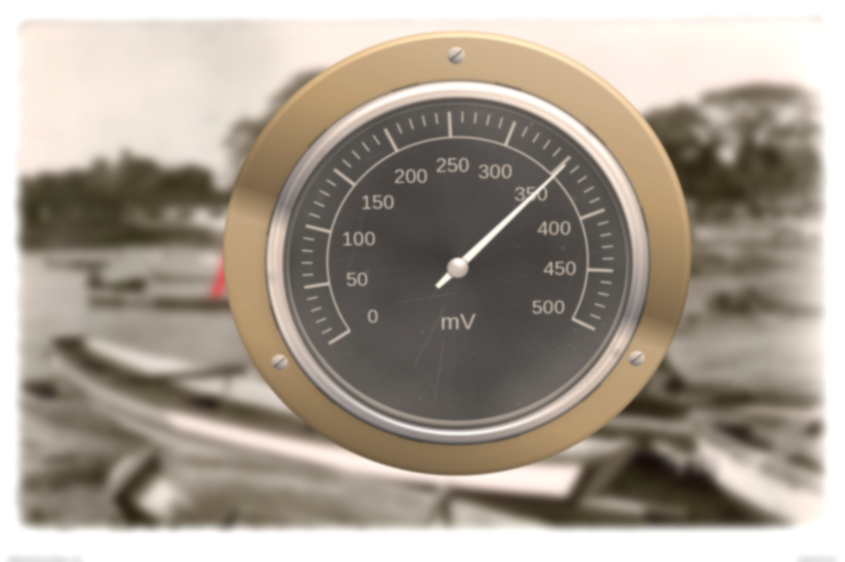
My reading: mV 350
